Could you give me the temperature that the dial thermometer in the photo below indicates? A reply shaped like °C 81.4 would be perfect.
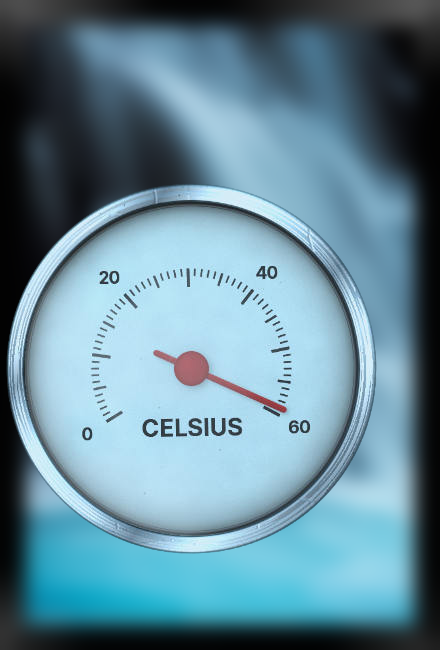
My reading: °C 59
